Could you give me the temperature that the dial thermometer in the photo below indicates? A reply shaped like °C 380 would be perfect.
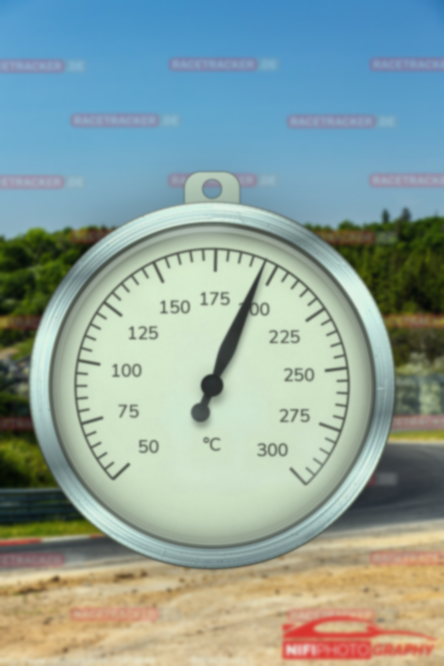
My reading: °C 195
